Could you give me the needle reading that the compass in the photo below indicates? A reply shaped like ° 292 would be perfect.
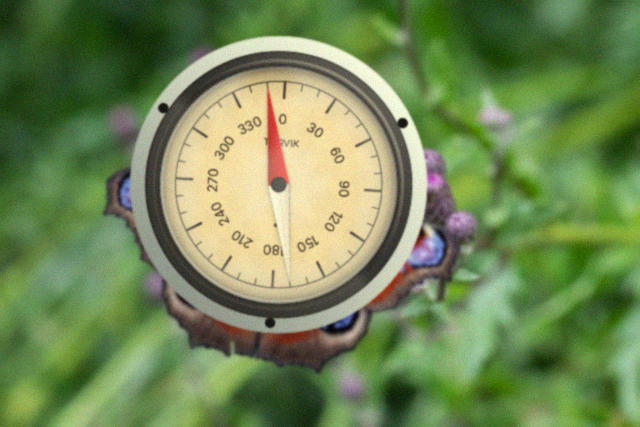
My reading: ° 350
